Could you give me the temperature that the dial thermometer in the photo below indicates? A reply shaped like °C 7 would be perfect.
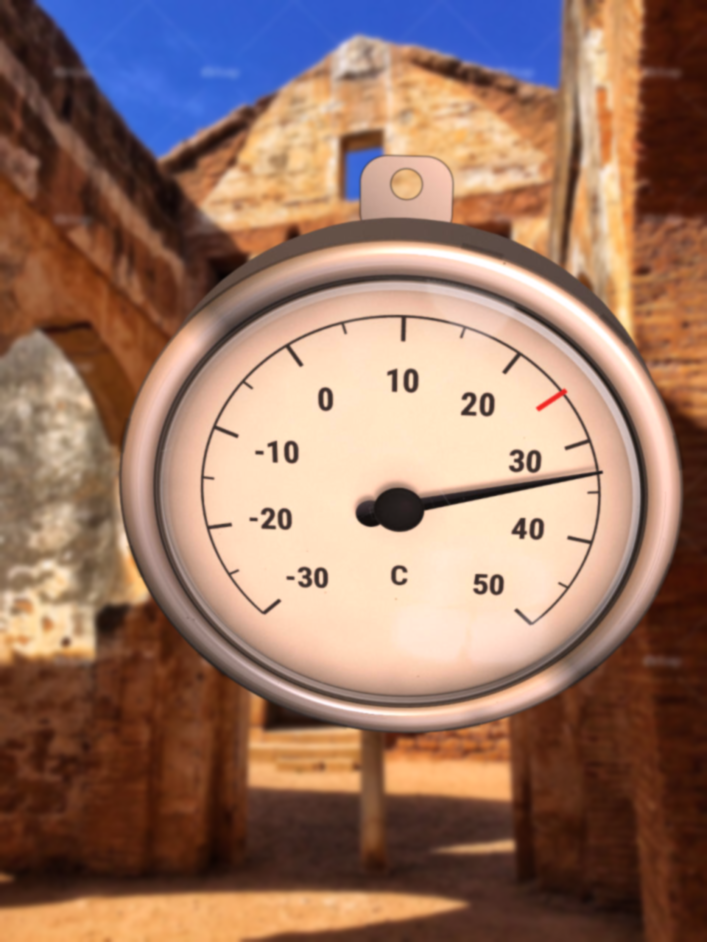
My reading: °C 32.5
